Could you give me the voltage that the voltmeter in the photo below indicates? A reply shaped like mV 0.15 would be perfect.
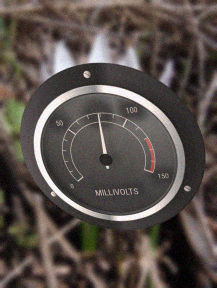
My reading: mV 80
